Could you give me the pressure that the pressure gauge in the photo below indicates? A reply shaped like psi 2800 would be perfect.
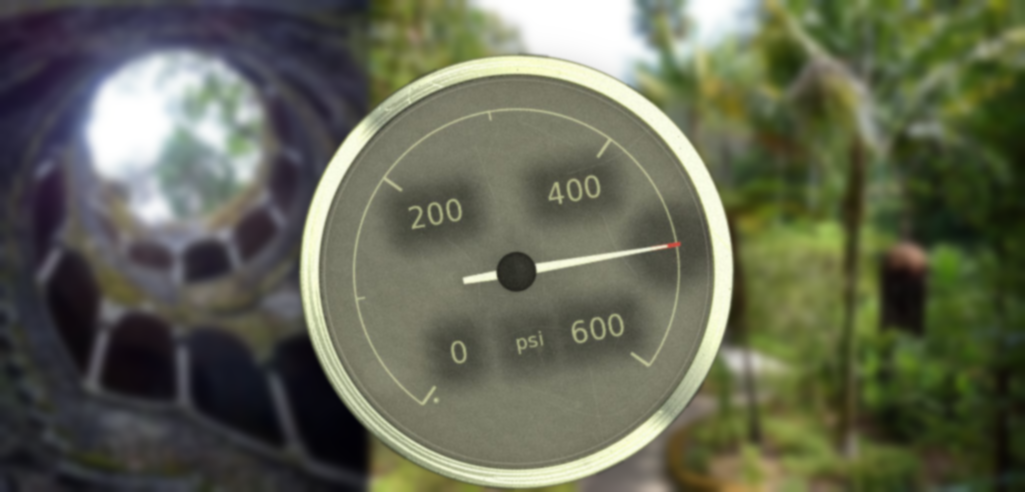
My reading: psi 500
